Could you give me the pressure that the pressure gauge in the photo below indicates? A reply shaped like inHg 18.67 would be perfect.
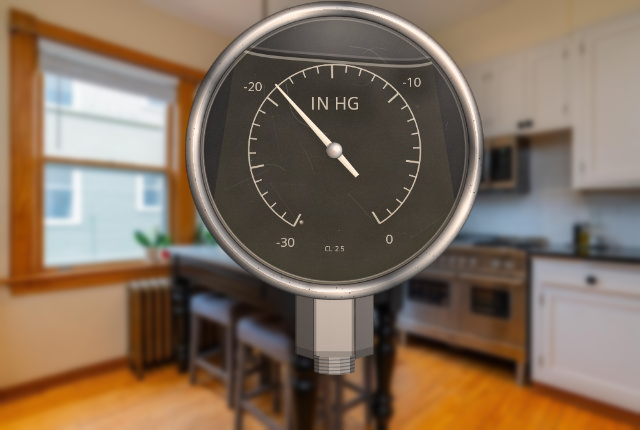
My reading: inHg -19
